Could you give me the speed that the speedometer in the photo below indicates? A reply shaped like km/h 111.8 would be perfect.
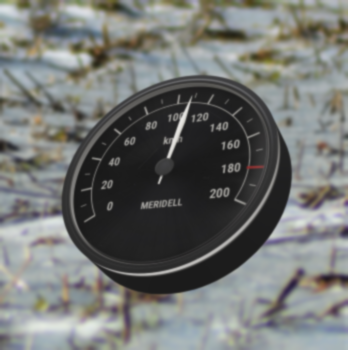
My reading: km/h 110
